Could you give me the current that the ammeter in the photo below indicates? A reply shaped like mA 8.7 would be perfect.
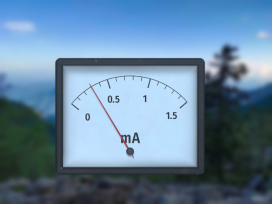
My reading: mA 0.3
